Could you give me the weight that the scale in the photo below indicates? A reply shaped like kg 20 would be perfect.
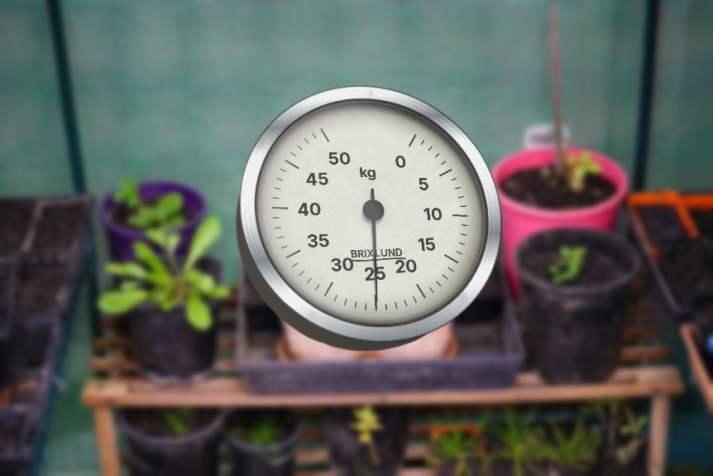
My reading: kg 25
